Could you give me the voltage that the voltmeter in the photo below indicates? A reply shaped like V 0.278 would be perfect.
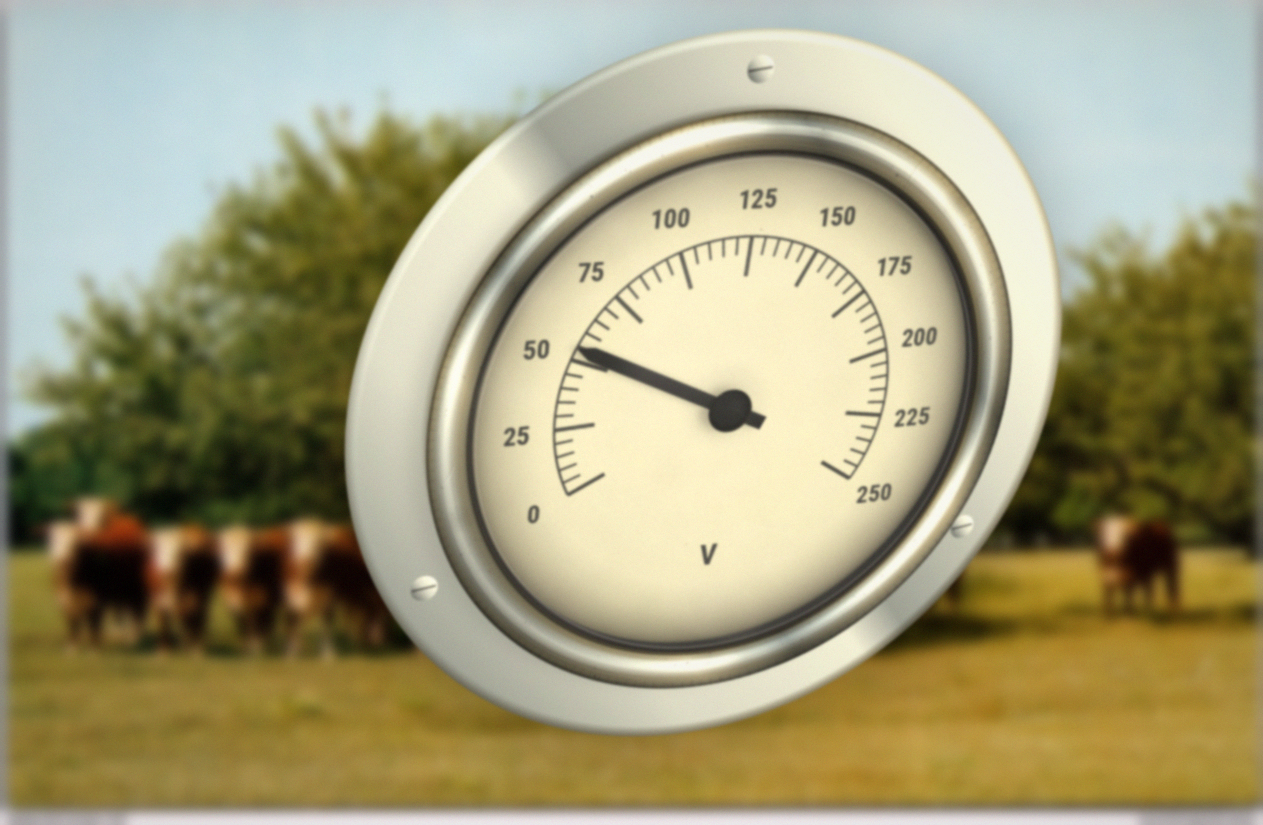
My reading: V 55
